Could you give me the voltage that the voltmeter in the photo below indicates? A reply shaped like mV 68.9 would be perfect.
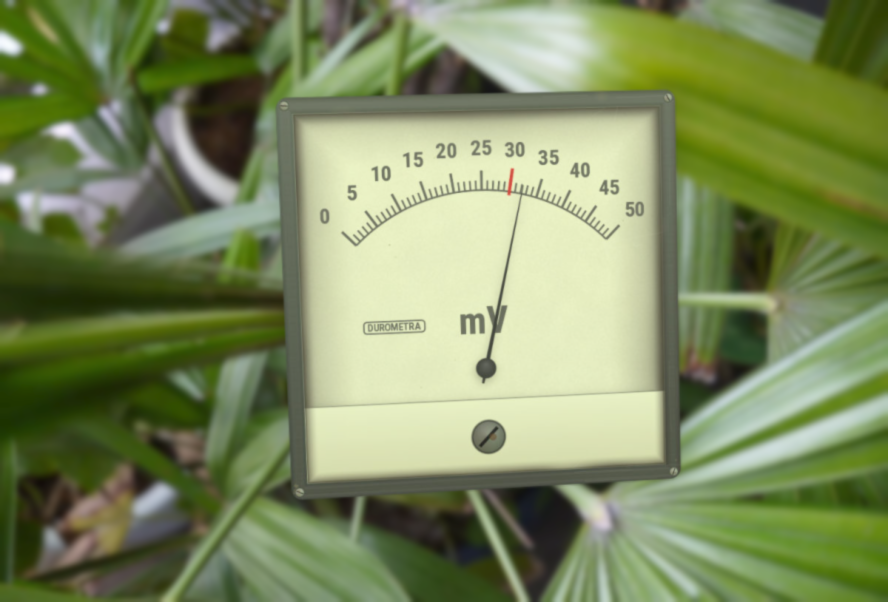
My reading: mV 32
